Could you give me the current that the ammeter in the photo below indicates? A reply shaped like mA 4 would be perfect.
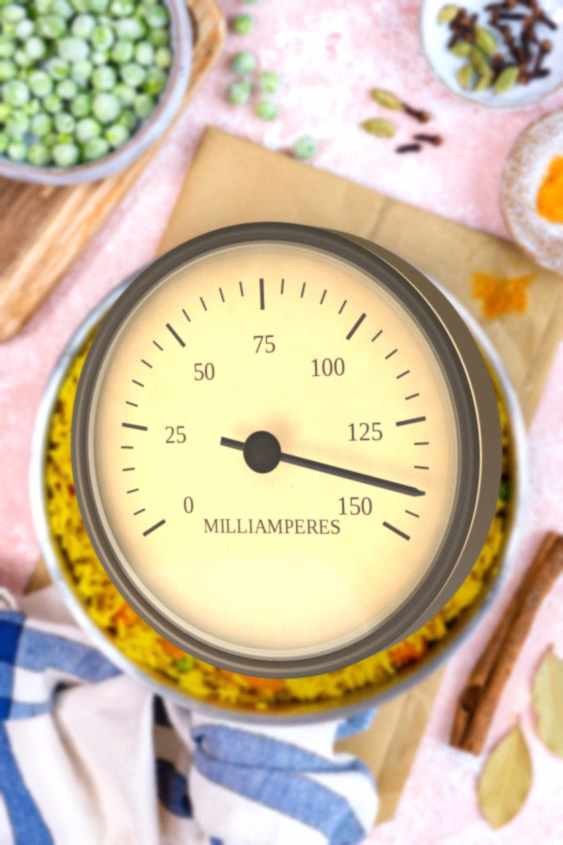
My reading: mA 140
